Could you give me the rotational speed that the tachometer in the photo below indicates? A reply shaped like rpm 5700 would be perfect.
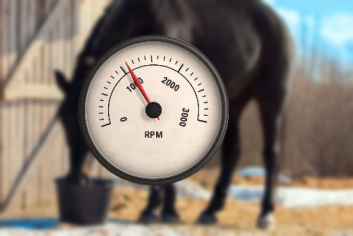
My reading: rpm 1100
